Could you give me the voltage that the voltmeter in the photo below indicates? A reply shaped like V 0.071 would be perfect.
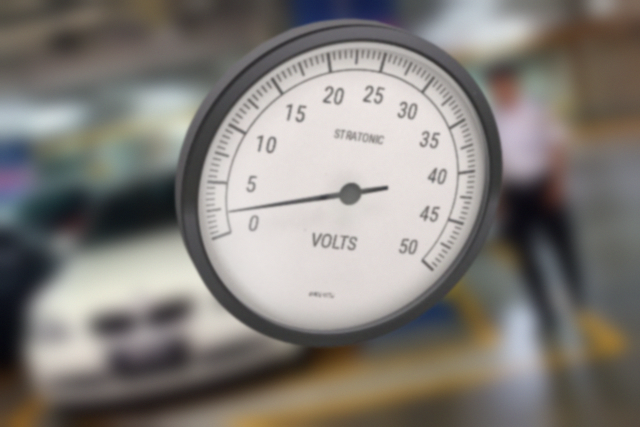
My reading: V 2.5
